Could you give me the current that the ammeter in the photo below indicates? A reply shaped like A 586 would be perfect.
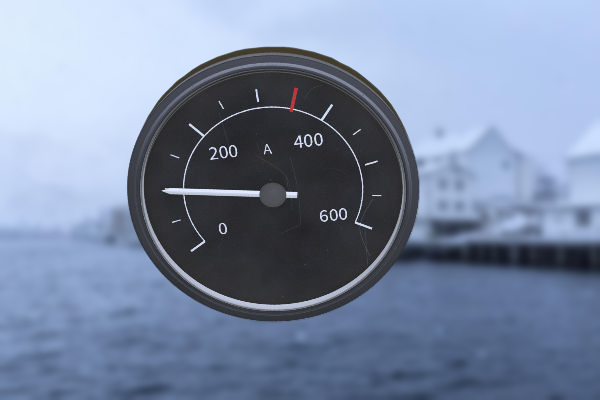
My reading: A 100
